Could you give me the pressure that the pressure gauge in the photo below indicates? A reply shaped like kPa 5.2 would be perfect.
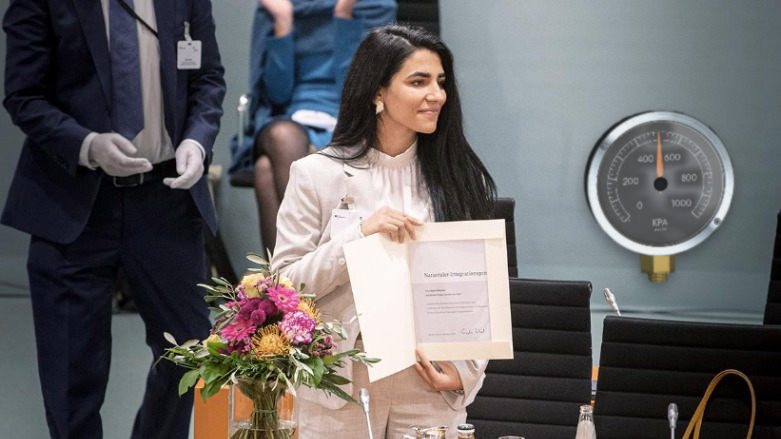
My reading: kPa 500
